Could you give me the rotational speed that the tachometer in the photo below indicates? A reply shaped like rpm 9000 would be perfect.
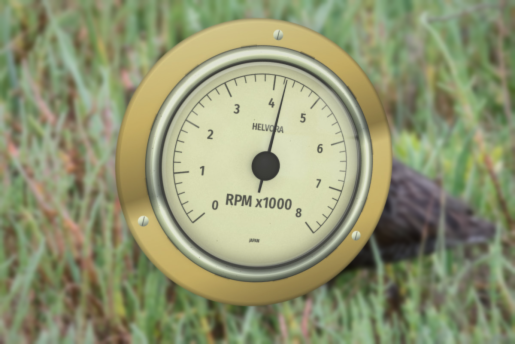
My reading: rpm 4200
